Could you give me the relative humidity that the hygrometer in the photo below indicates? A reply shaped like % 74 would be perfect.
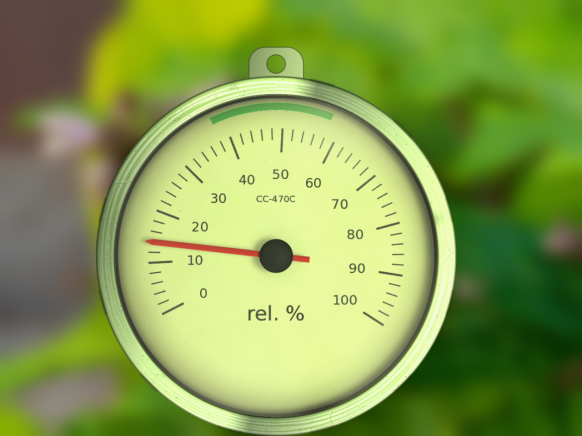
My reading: % 14
